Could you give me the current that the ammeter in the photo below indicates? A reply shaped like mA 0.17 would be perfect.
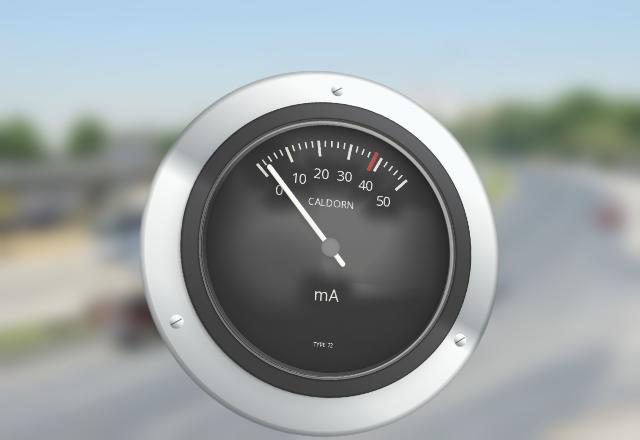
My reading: mA 2
